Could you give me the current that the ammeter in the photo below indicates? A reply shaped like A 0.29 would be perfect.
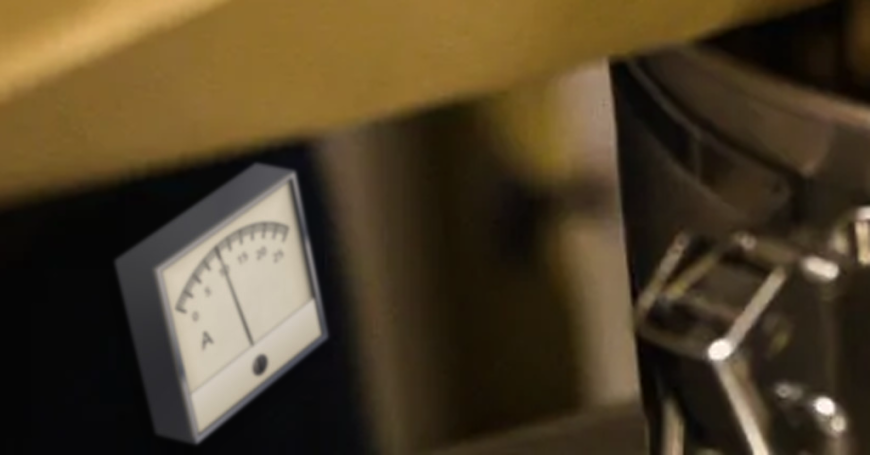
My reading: A 10
